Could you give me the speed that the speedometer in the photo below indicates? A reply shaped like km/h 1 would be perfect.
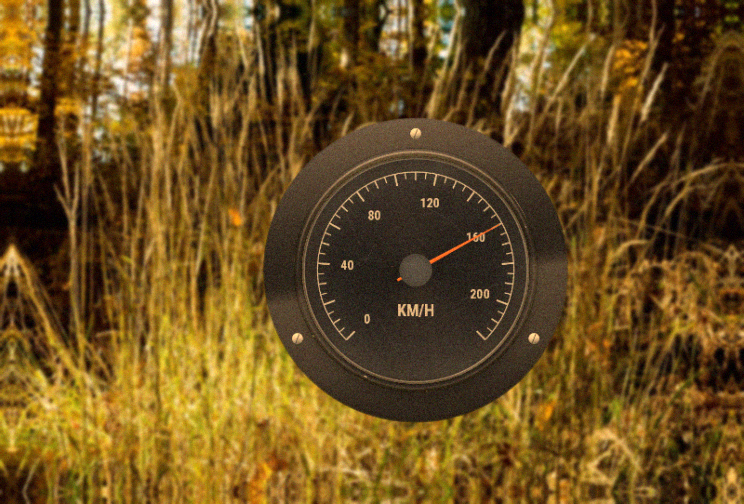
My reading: km/h 160
